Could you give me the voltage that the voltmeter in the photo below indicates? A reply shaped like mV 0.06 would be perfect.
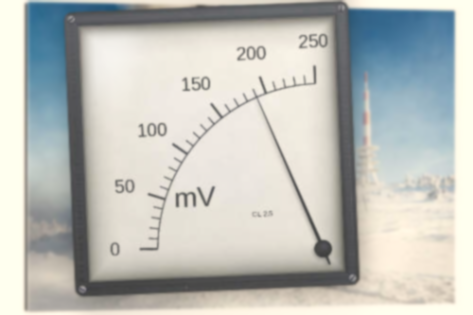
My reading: mV 190
